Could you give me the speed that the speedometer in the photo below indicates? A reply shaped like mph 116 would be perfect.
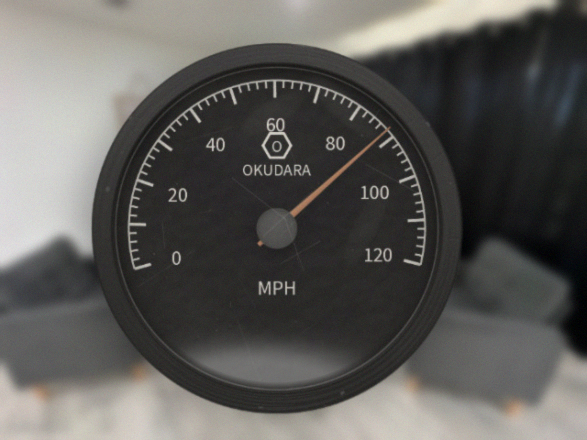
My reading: mph 88
